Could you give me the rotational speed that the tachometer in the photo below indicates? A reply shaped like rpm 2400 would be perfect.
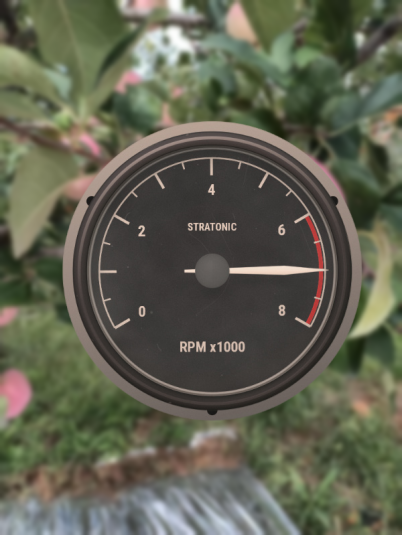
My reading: rpm 7000
